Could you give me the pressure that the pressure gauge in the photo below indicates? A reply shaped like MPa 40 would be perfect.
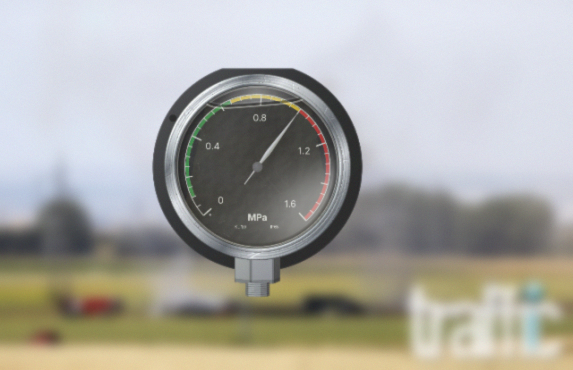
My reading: MPa 1
